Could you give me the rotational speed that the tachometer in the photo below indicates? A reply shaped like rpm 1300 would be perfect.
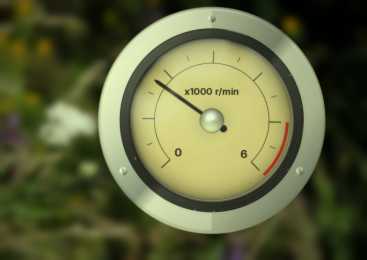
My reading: rpm 1750
